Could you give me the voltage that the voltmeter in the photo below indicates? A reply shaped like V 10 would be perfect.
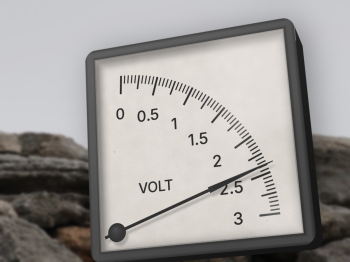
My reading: V 2.4
